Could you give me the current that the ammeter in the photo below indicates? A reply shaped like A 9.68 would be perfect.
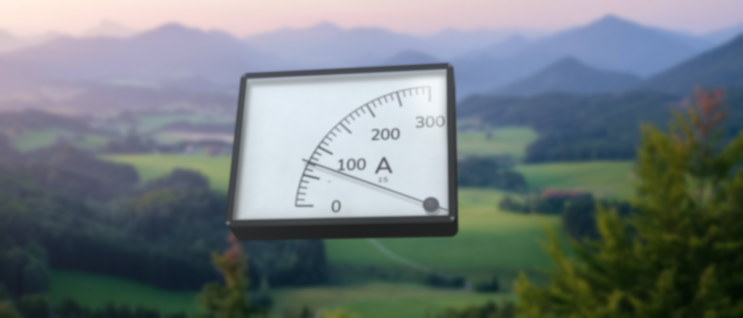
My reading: A 70
